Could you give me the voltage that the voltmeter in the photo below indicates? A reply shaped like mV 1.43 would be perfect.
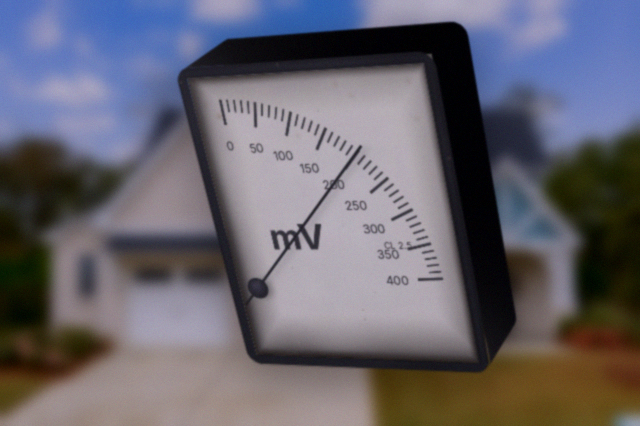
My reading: mV 200
